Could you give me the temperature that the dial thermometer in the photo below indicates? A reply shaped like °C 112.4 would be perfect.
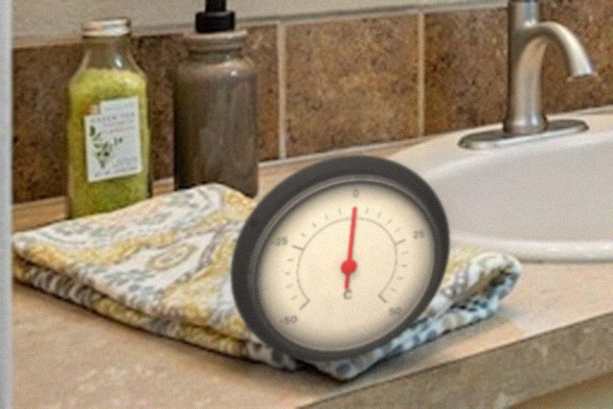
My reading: °C 0
